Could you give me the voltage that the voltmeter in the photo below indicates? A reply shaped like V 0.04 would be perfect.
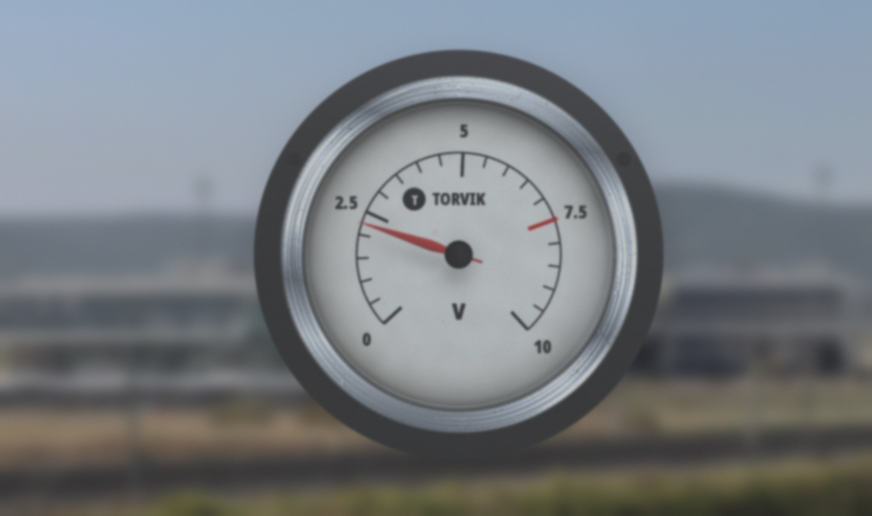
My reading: V 2.25
